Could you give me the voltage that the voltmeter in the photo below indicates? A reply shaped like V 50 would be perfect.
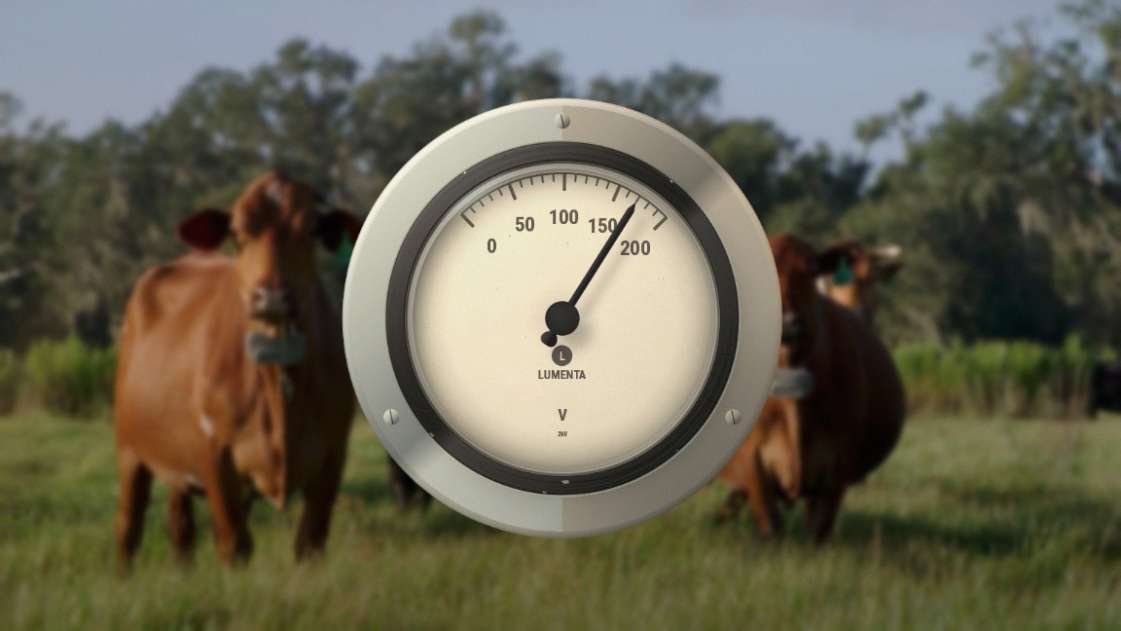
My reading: V 170
